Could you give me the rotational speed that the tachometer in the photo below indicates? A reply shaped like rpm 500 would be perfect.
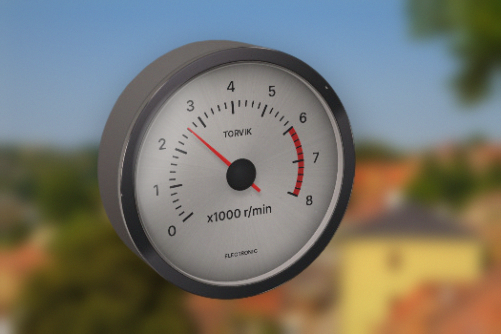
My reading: rpm 2600
